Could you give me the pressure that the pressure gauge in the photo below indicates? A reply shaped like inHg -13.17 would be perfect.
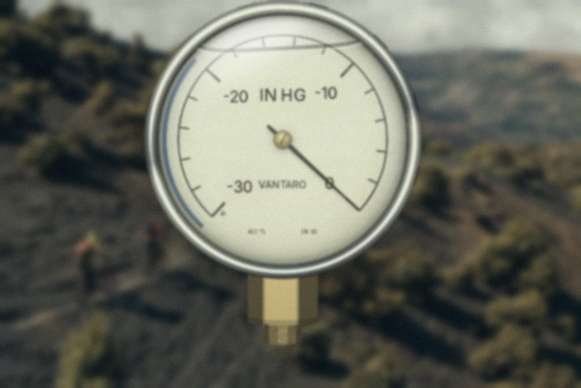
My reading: inHg 0
